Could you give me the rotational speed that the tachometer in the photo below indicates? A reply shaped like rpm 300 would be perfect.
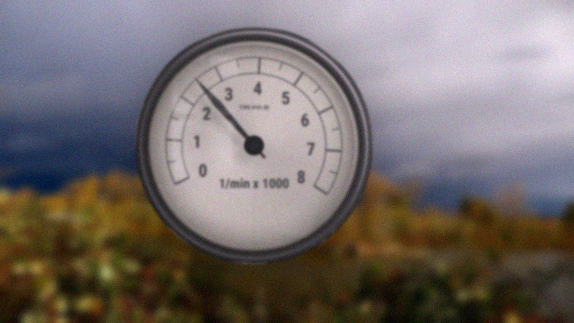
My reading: rpm 2500
